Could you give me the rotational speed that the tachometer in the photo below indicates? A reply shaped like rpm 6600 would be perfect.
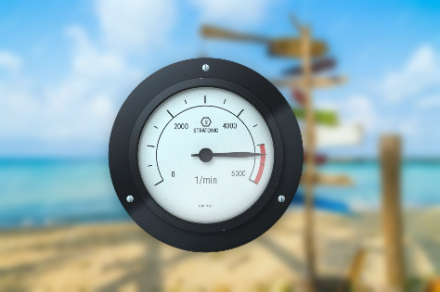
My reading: rpm 5250
